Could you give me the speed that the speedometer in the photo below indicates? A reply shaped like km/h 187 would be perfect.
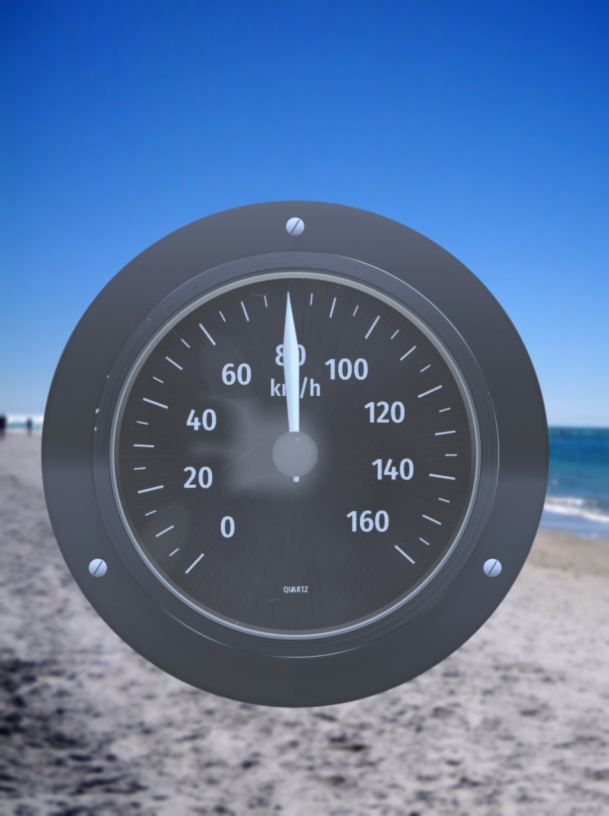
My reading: km/h 80
